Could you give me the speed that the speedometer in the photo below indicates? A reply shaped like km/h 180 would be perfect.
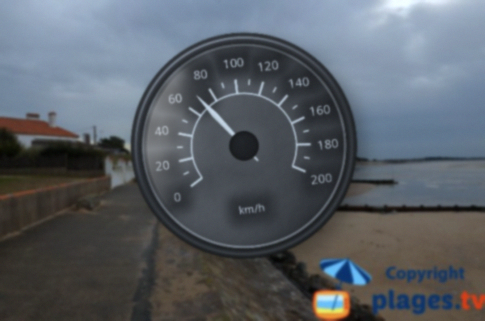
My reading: km/h 70
